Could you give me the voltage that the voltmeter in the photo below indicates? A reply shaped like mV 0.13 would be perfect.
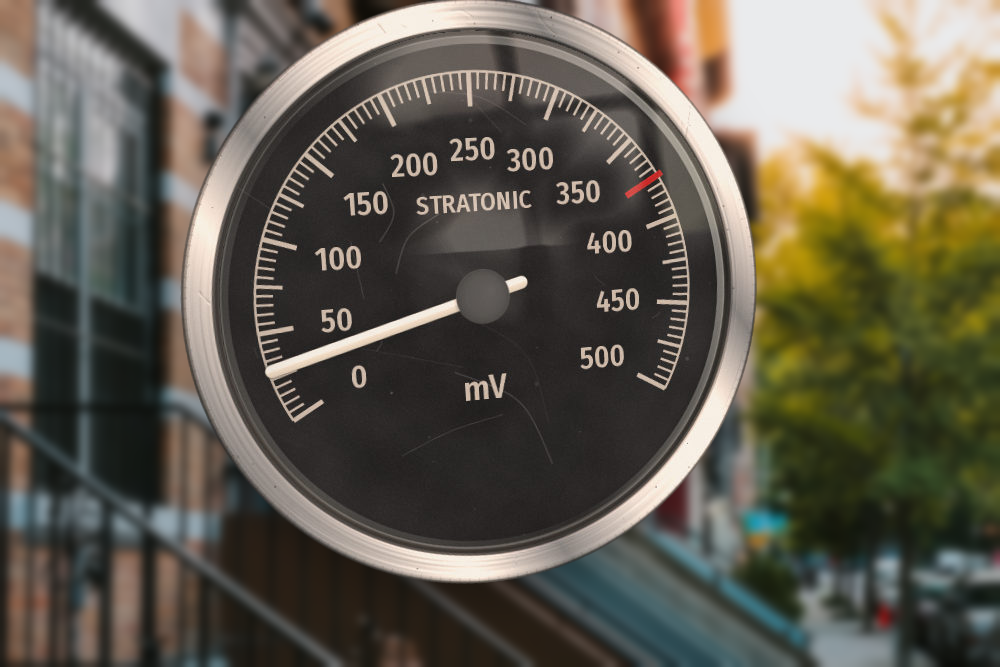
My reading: mV 30
